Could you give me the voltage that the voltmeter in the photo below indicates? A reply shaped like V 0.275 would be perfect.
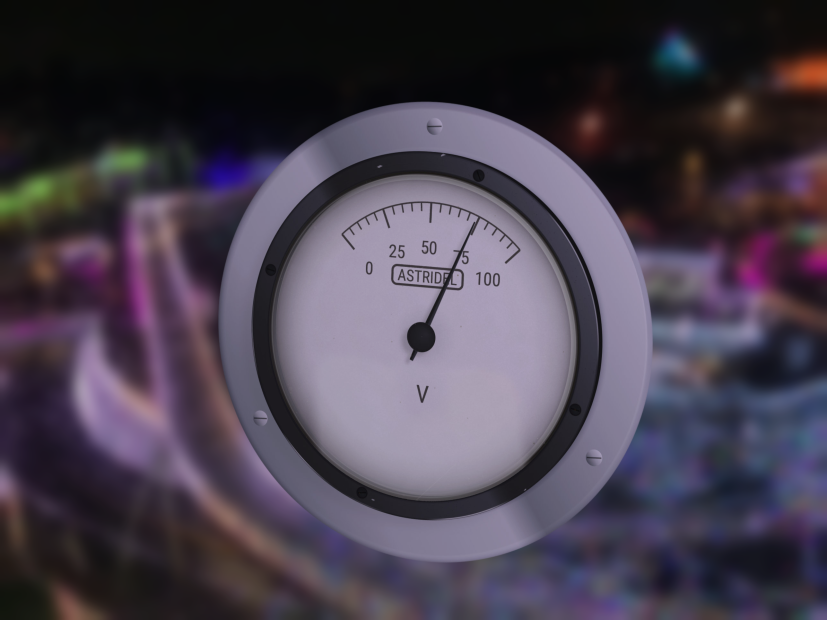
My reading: V 75
